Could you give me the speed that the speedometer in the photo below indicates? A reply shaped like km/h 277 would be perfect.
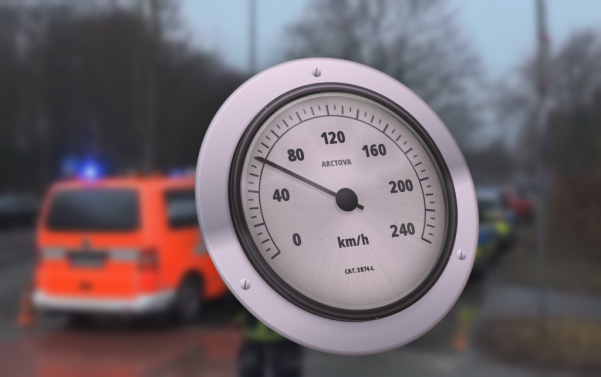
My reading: km/h 60
